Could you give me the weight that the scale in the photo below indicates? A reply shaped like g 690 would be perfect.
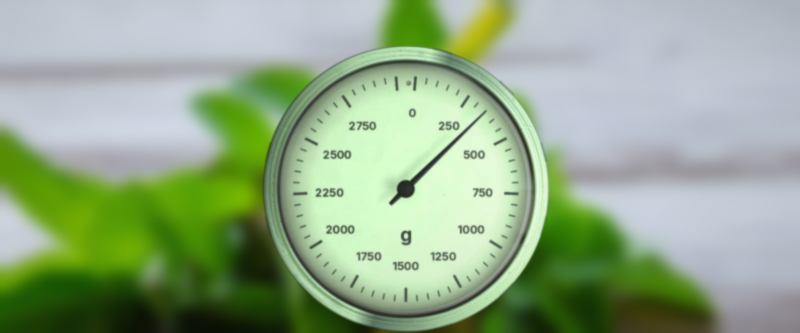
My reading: g 350
